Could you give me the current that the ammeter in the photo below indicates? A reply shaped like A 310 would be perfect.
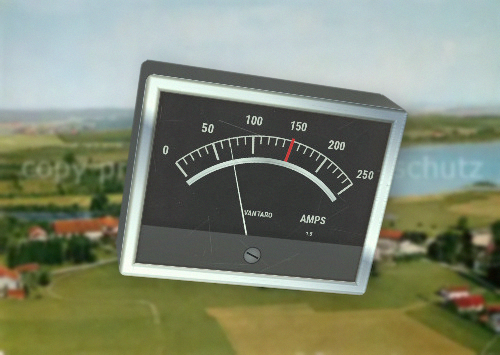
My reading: A 70
